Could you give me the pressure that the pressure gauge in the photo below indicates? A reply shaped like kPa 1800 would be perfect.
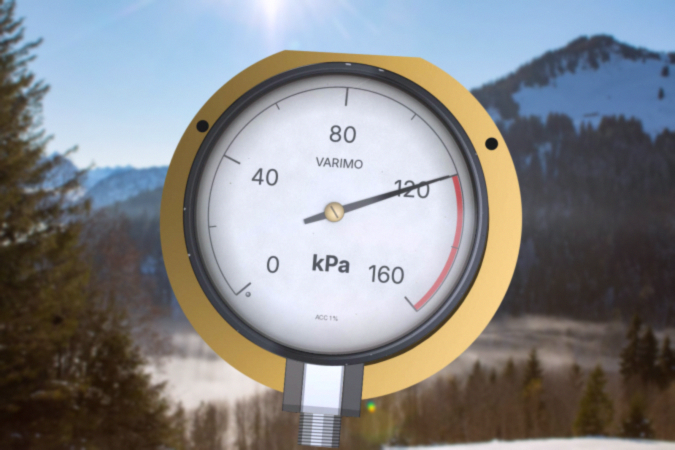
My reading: kPa 120
